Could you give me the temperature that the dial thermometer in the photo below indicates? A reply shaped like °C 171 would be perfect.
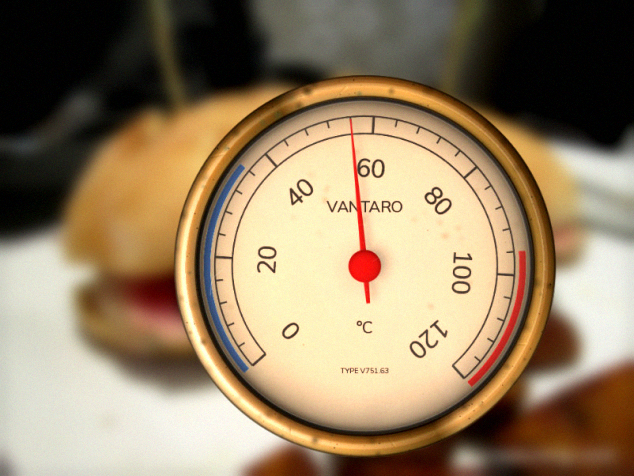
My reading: °C 56
